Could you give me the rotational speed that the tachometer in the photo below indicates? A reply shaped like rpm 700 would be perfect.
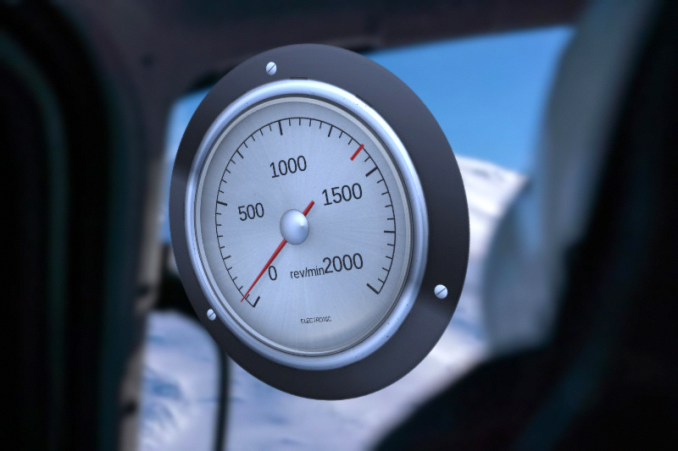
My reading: rpm 50
